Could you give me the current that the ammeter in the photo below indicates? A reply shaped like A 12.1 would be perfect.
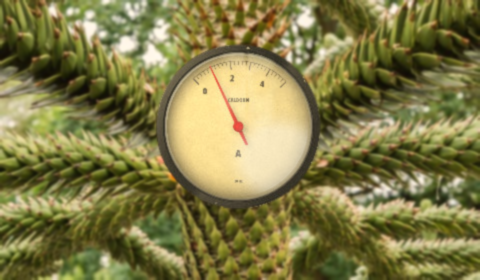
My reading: A 1
